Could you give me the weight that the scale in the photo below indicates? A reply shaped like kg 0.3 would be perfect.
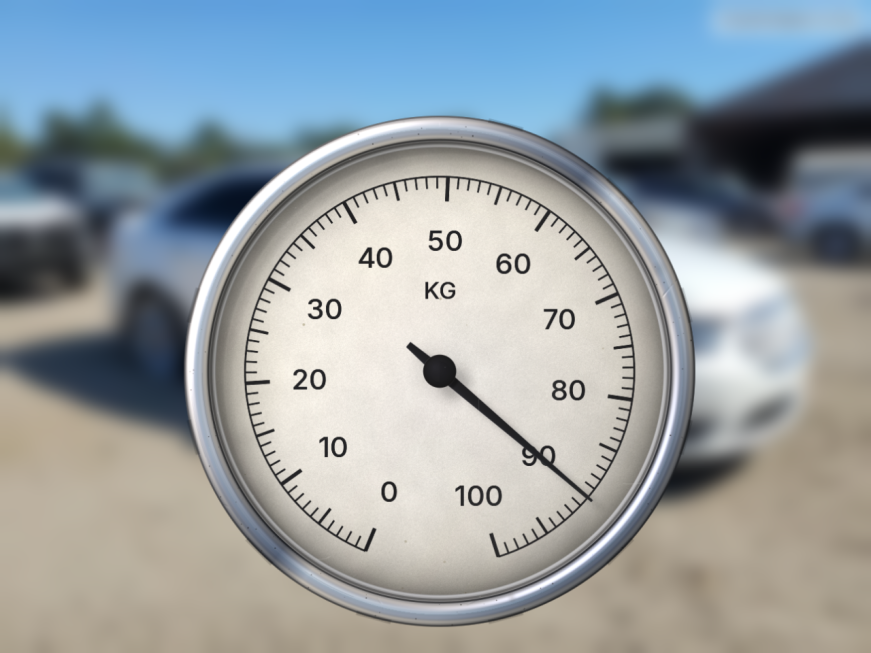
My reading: kg 90
